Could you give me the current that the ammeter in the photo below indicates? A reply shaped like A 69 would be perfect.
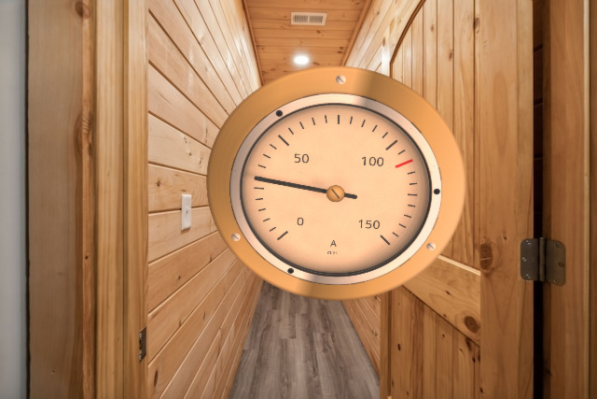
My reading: A 30
